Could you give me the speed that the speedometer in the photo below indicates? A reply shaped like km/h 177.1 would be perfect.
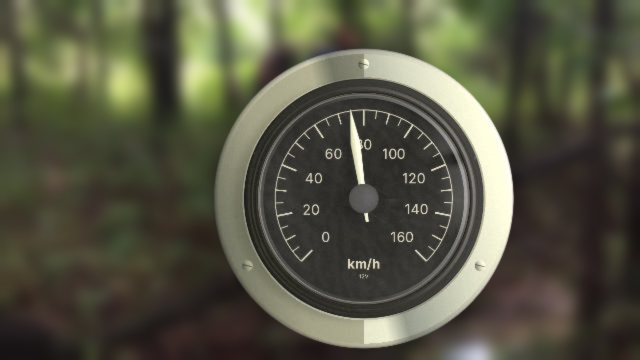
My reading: km/h 75
